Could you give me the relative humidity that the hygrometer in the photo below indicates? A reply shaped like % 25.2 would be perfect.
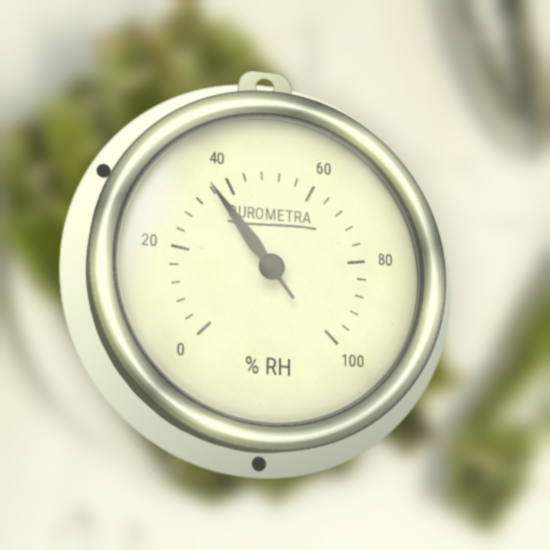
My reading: % 36
